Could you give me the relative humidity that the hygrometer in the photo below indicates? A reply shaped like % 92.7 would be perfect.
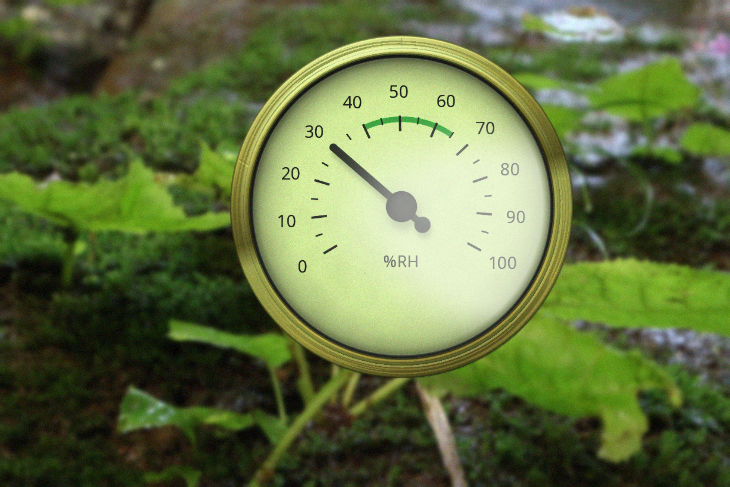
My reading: % 30
